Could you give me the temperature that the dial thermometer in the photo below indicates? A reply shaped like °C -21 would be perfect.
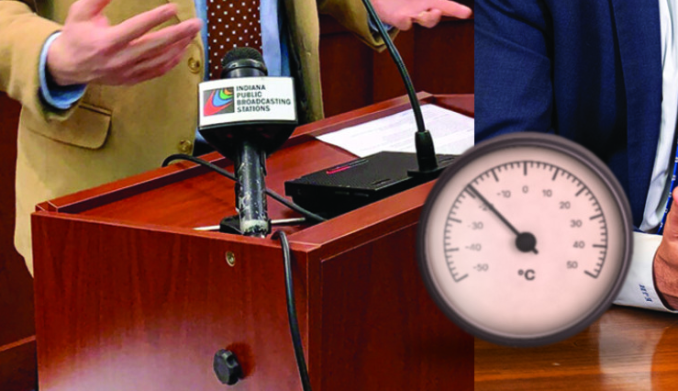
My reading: °C -18
